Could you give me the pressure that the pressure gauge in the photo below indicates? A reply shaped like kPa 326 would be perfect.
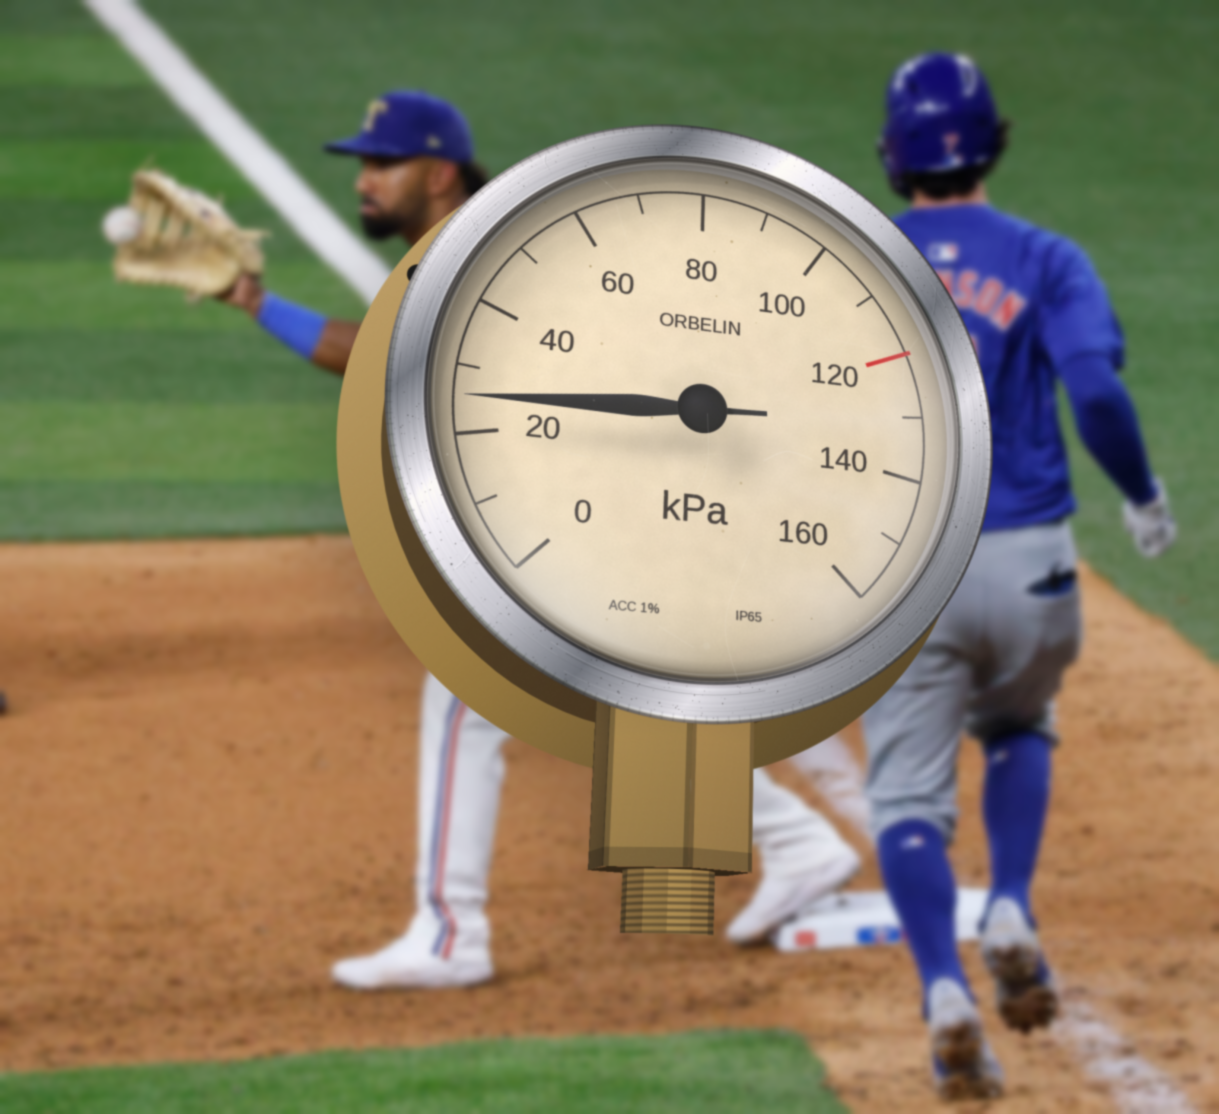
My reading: kPa 25
